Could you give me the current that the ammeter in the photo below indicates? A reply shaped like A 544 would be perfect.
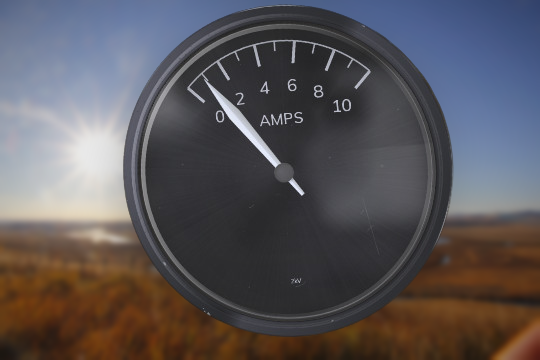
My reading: A 1
